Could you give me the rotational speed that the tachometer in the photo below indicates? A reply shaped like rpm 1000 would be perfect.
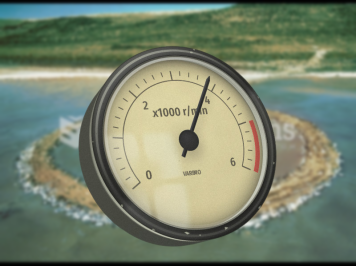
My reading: rpm 3800
